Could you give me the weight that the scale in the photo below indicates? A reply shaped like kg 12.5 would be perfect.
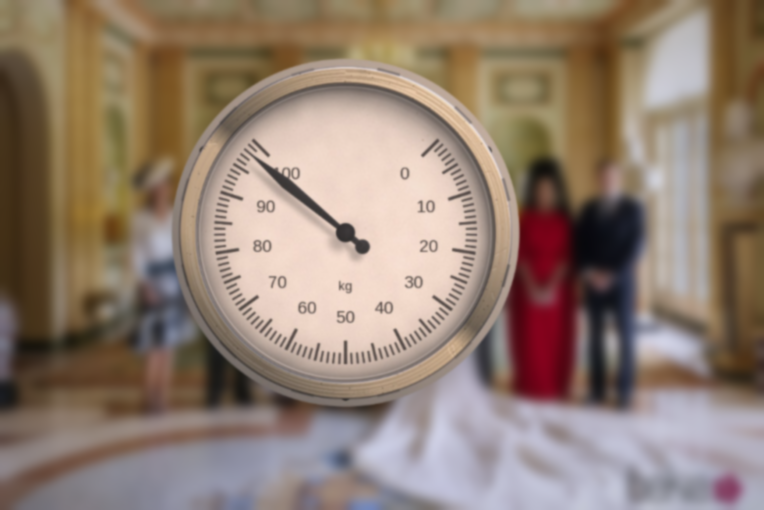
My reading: kg 98
